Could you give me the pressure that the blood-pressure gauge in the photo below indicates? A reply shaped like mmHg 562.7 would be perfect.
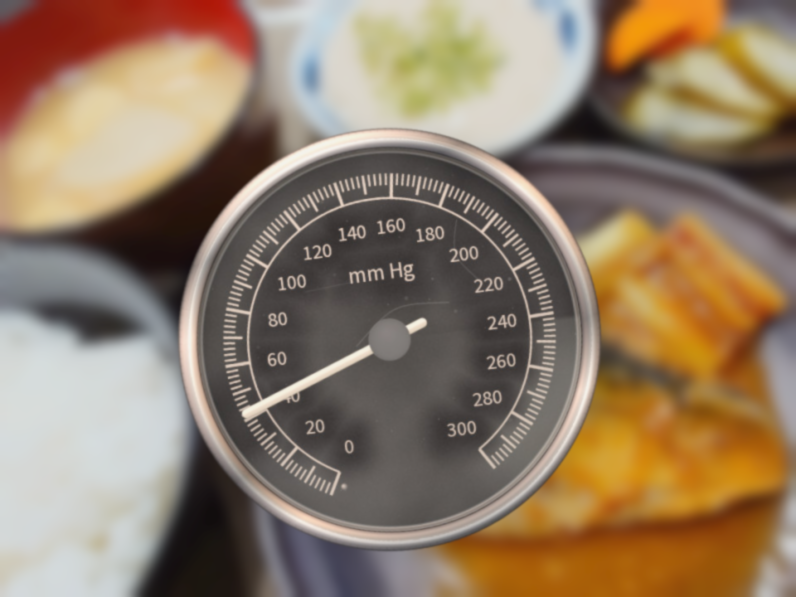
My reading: mmHg 42
